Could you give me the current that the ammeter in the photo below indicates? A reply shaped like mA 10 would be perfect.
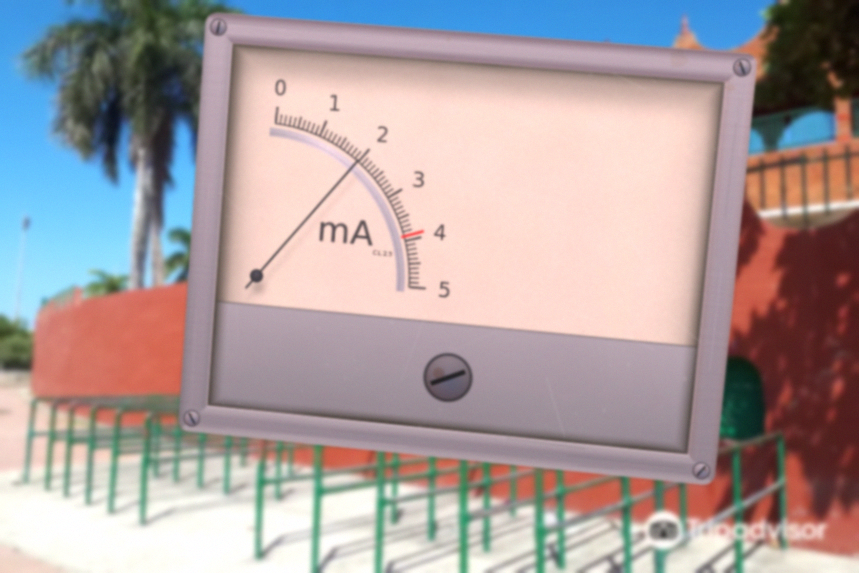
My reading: mA 2
